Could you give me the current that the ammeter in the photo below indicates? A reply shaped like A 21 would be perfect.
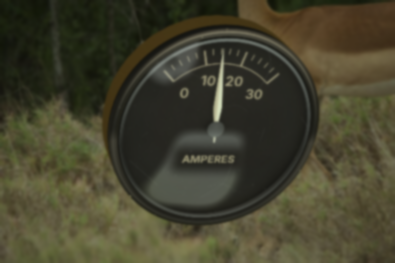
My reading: A 14
